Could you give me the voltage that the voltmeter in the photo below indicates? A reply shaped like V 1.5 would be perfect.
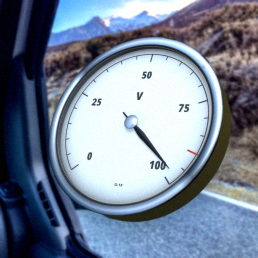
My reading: V 97.5
